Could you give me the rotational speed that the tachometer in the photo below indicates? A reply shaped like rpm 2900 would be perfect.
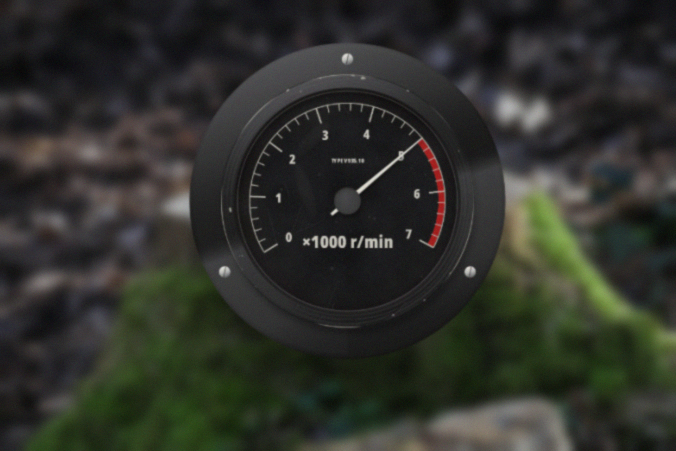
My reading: rpm 5000
